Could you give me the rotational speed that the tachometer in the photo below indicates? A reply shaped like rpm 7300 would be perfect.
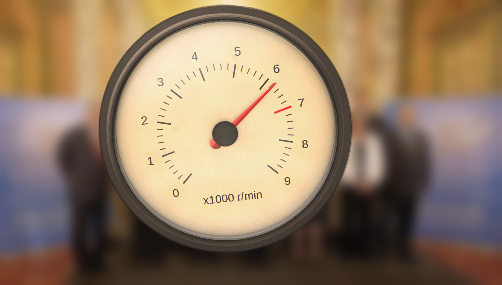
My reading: rpm 6200
